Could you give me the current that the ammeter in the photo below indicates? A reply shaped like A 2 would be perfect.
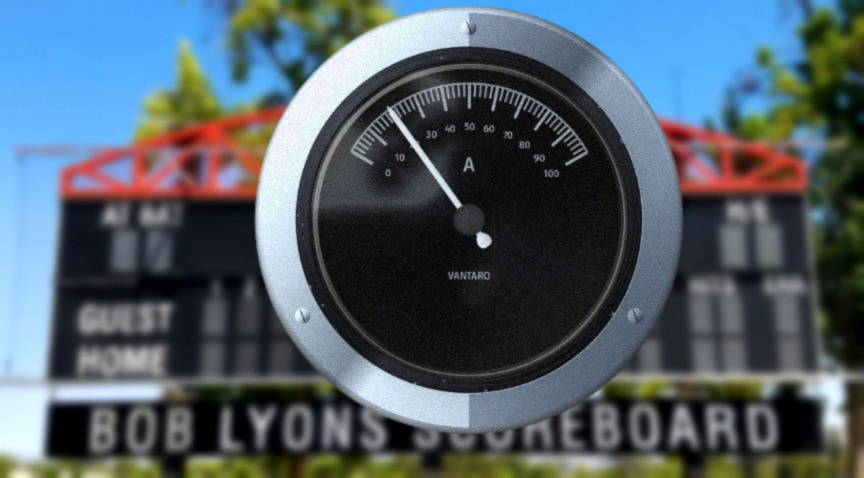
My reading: A 20
